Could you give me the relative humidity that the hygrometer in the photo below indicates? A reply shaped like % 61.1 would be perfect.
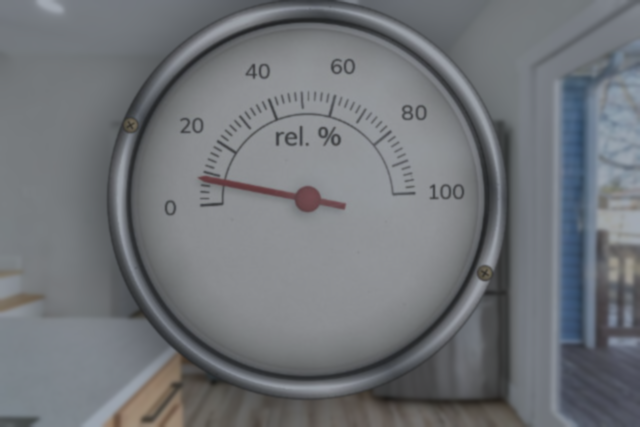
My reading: % 8
